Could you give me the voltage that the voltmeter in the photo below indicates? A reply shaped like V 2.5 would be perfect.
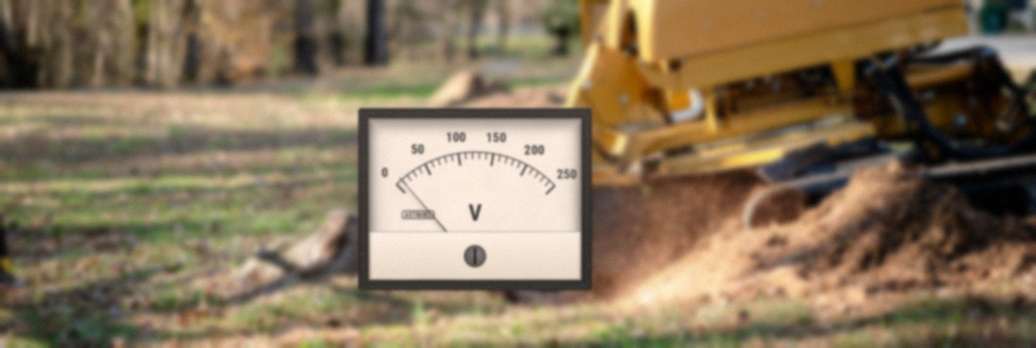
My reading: V 10
